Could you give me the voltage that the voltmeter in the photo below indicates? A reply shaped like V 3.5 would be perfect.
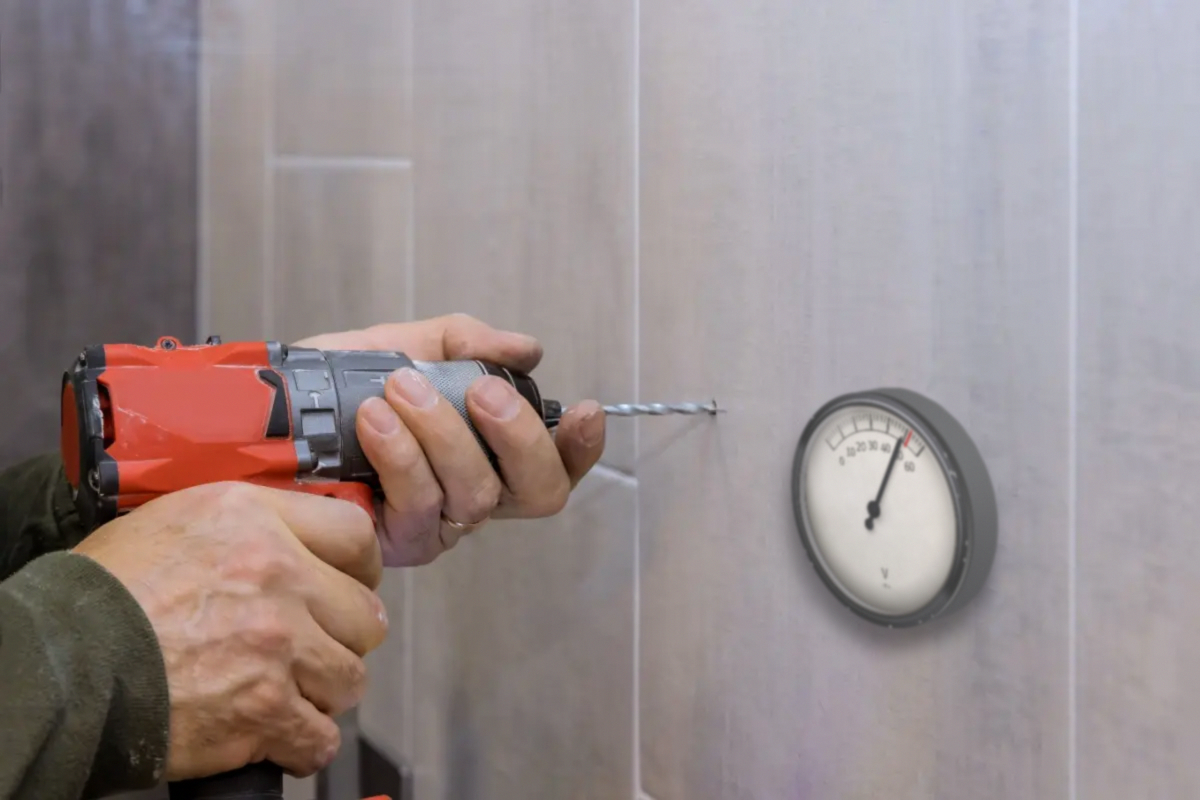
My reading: V 50
